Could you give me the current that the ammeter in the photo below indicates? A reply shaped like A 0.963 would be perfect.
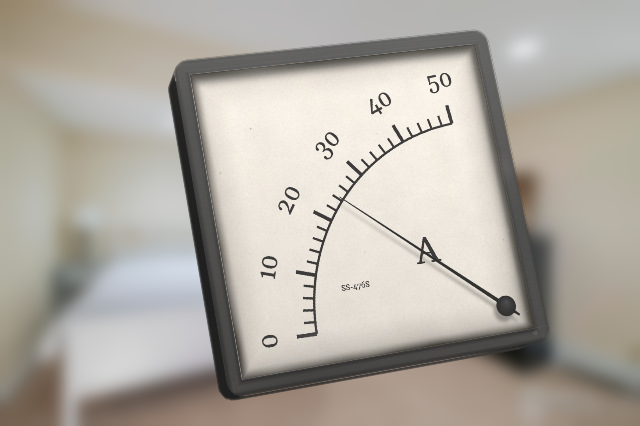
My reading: A 24
